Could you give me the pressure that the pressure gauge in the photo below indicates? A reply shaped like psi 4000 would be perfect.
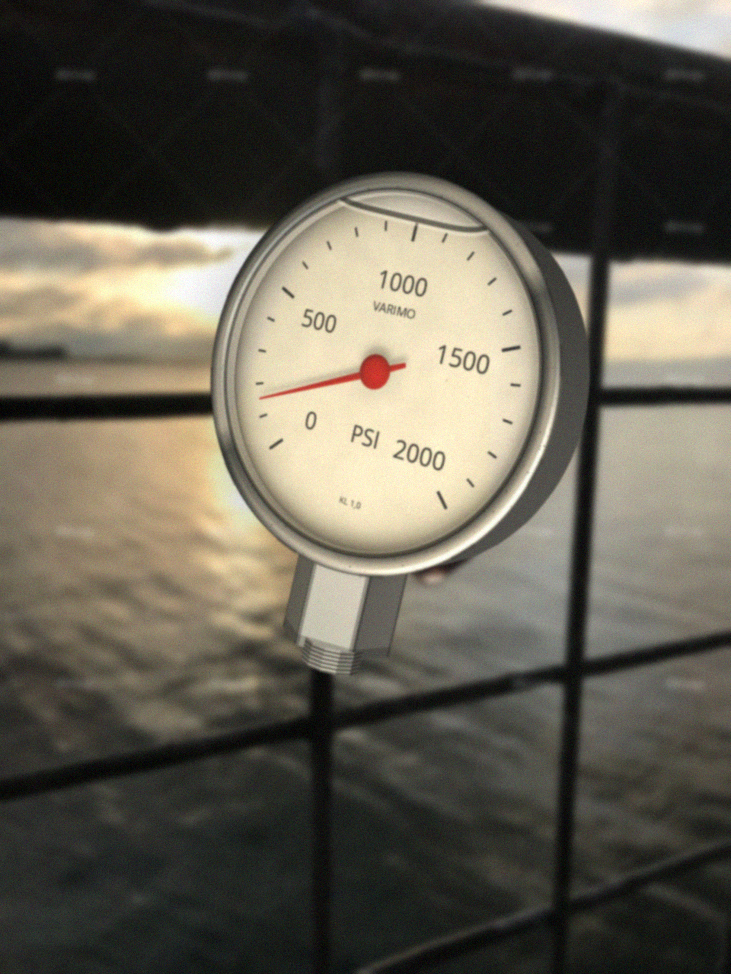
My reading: psi 150
